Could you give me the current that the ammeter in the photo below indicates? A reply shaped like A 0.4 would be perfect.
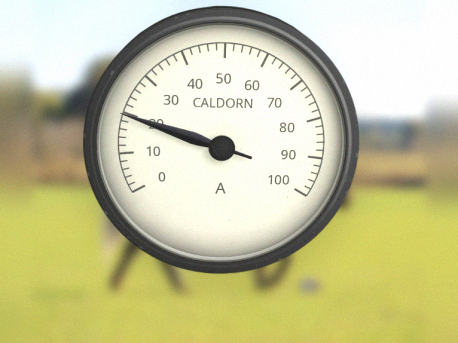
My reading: A 20
